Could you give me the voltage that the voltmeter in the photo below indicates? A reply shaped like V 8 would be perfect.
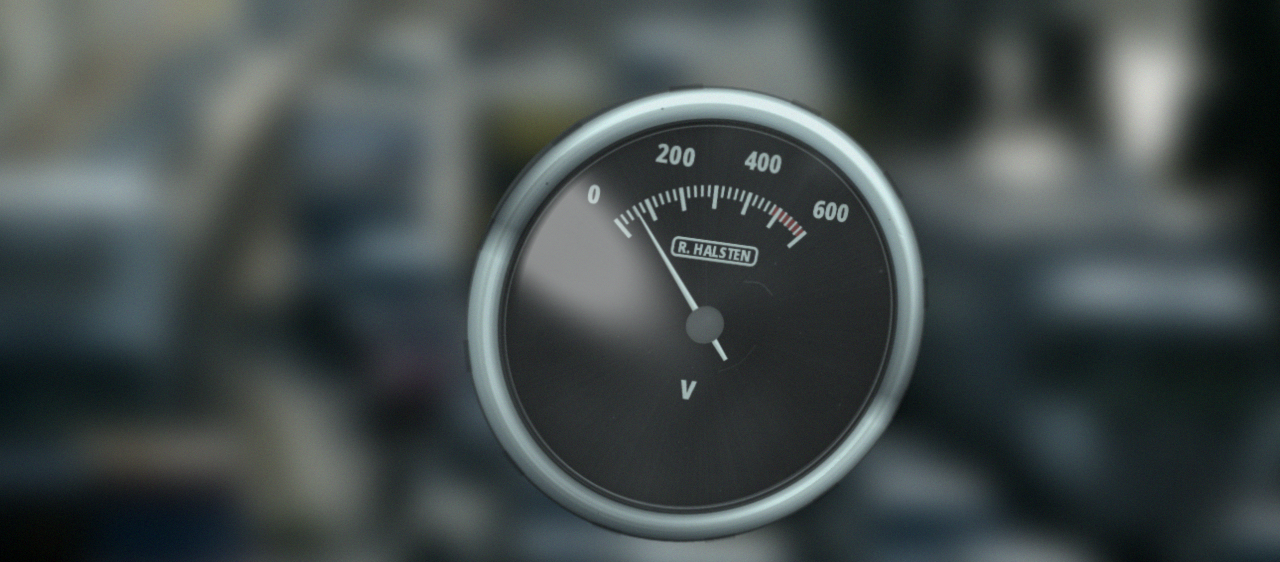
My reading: V 60
